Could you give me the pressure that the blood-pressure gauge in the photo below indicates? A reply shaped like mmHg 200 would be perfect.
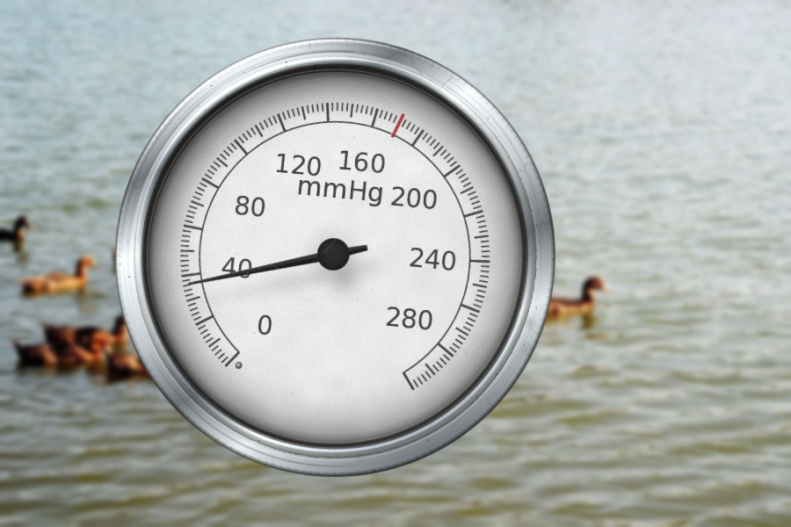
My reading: mmHg 36
